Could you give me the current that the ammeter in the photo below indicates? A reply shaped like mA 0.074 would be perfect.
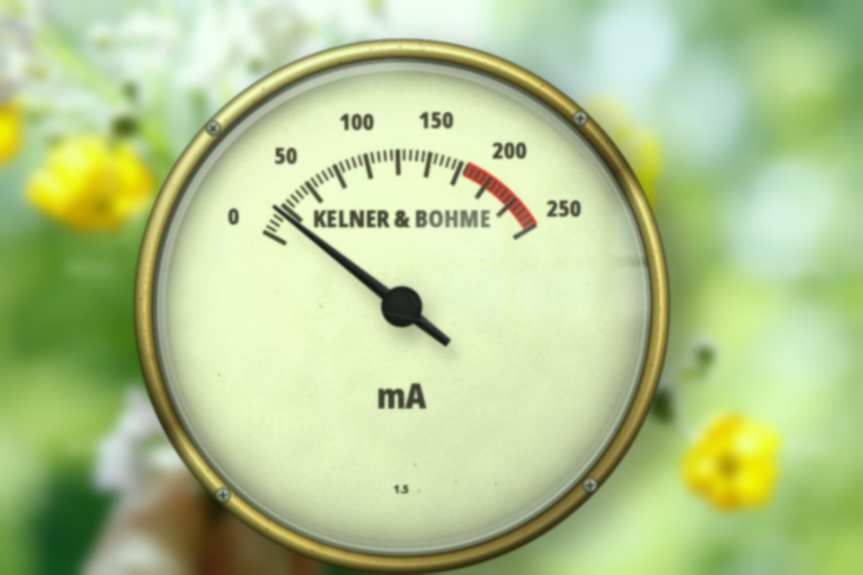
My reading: mA 20
